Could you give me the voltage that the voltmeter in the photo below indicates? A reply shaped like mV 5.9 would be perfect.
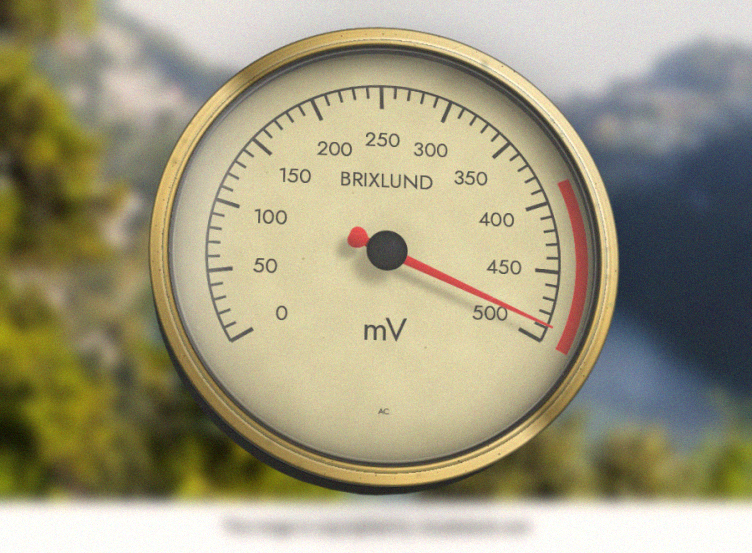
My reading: mV 490
